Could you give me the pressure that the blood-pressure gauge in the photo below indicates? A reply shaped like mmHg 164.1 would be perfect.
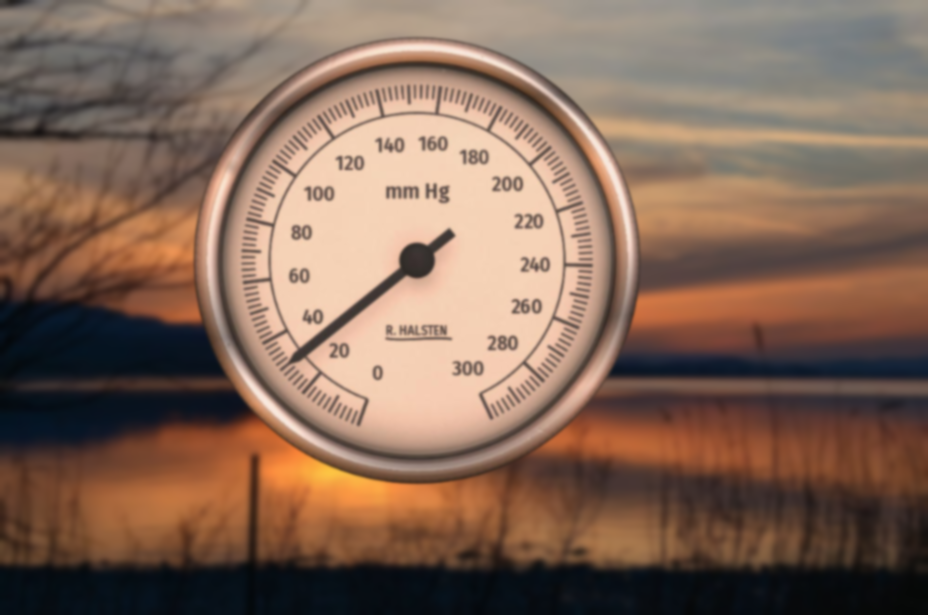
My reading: mmHg 30
